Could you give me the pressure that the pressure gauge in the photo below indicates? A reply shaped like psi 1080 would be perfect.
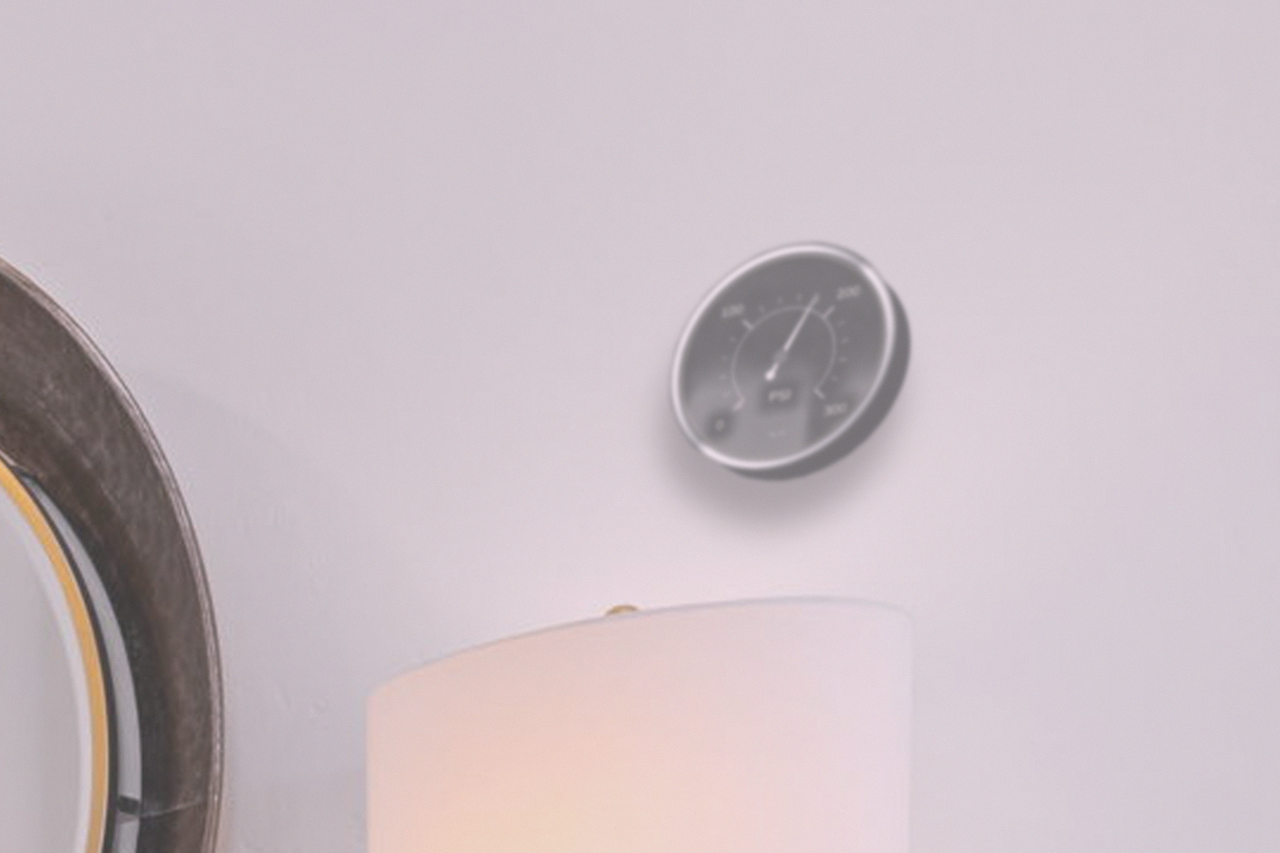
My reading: psi 180
